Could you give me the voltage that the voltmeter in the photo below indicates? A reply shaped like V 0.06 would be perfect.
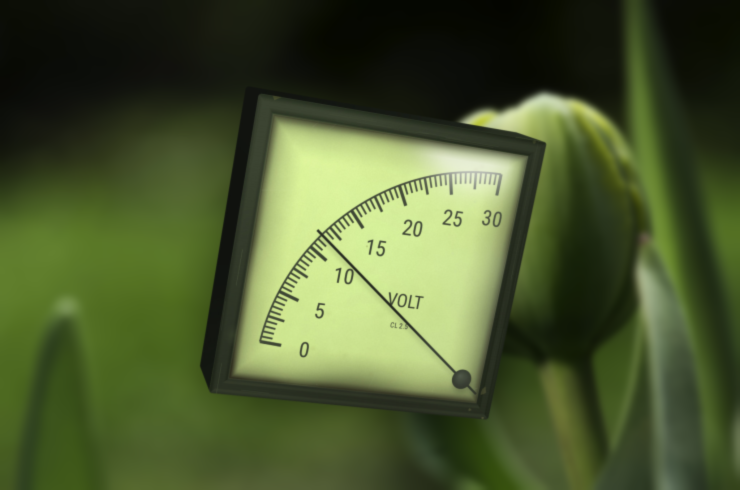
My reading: V 11.5
